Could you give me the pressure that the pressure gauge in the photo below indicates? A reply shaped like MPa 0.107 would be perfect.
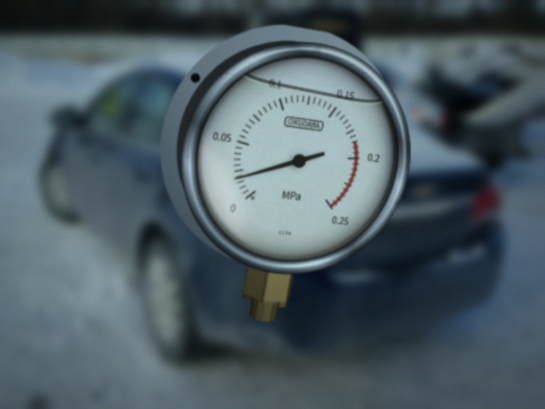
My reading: MPa 0.02
